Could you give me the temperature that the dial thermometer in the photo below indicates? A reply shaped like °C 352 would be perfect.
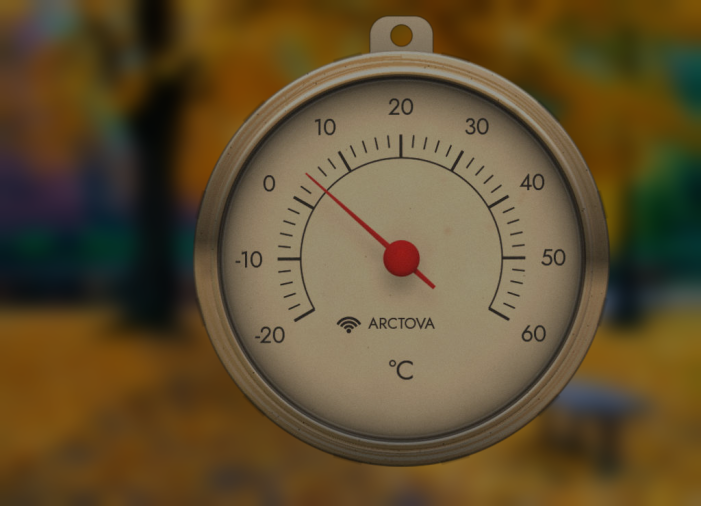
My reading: °C 4
